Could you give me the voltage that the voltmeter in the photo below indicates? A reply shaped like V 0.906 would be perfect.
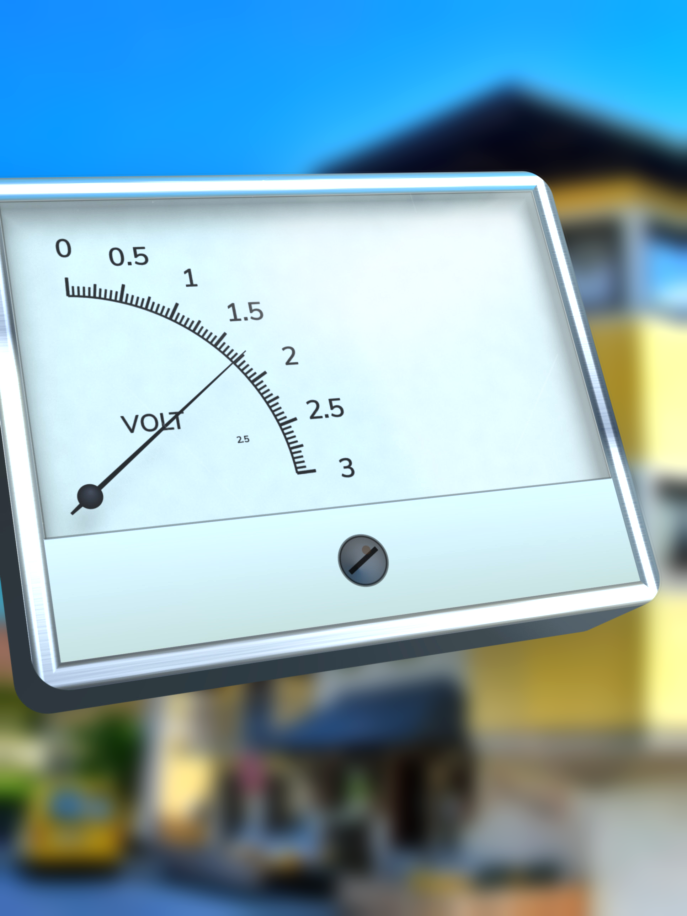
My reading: V 1.75
